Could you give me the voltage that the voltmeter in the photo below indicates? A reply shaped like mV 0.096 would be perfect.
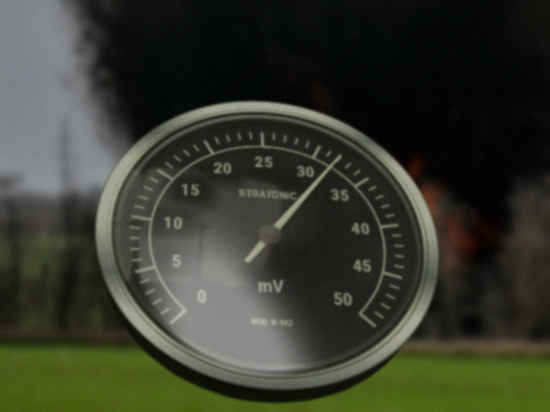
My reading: mV 32
